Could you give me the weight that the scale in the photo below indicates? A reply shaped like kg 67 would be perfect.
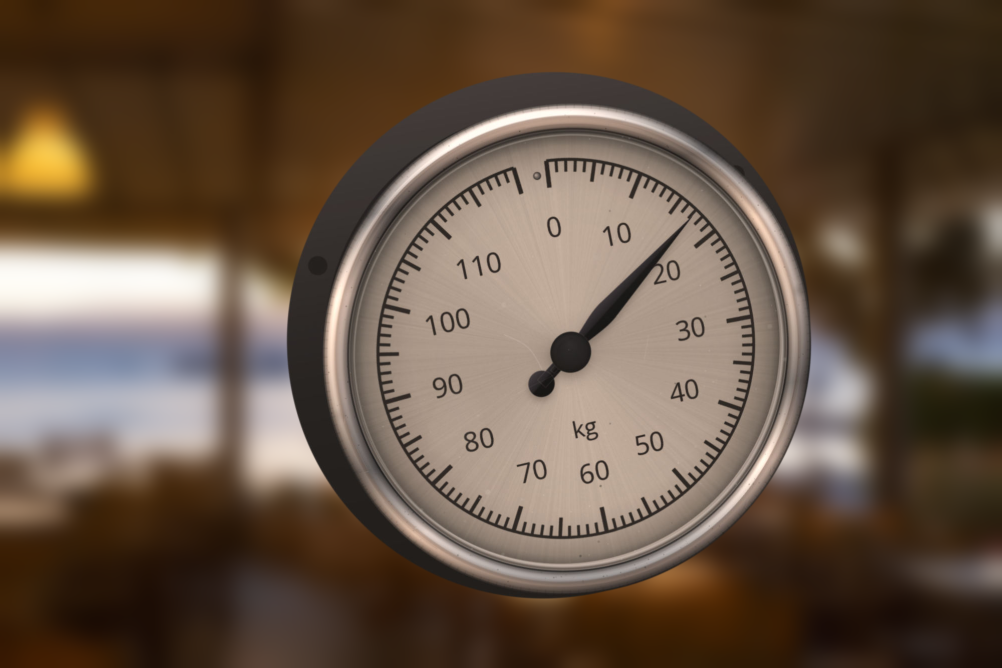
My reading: kg 17
